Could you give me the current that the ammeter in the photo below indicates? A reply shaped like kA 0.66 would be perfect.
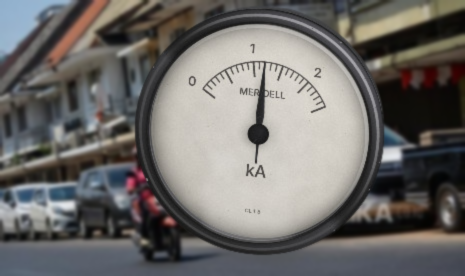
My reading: kA 1.2
